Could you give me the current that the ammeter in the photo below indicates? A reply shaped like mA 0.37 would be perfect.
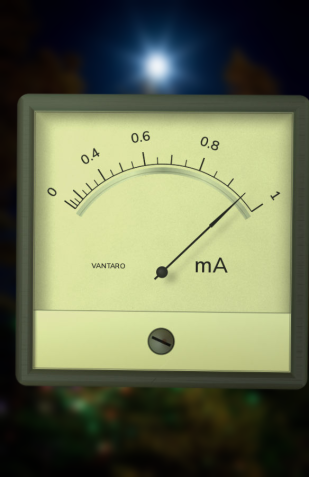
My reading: mA 0.95
